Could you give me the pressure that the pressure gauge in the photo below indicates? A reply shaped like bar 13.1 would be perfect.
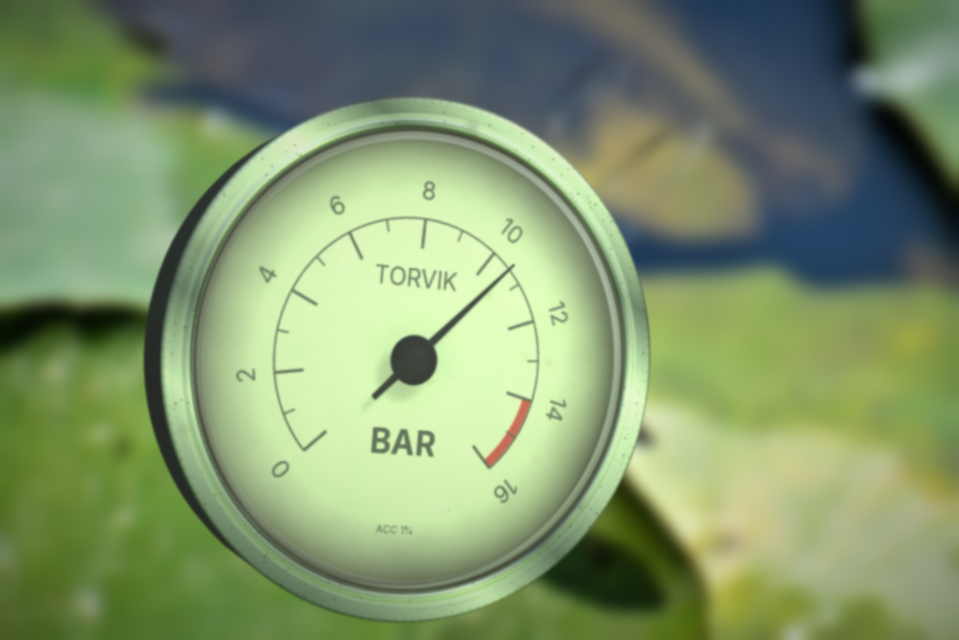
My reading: bar 10.5
